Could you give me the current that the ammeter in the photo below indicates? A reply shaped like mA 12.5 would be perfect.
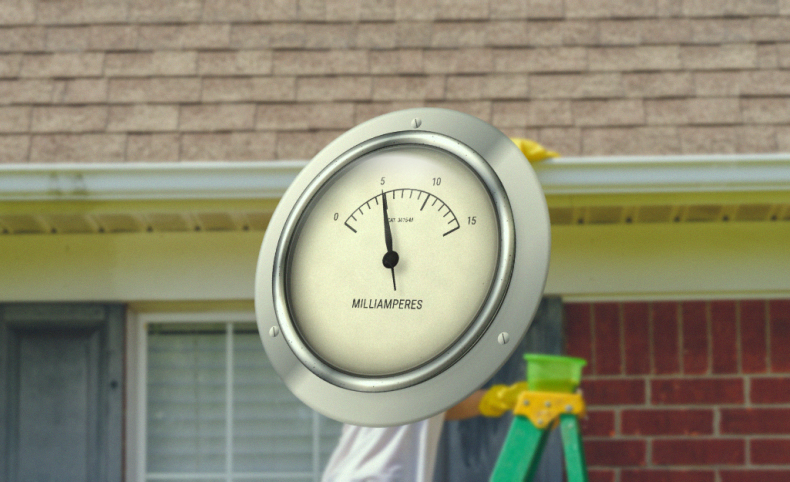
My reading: mA 5
